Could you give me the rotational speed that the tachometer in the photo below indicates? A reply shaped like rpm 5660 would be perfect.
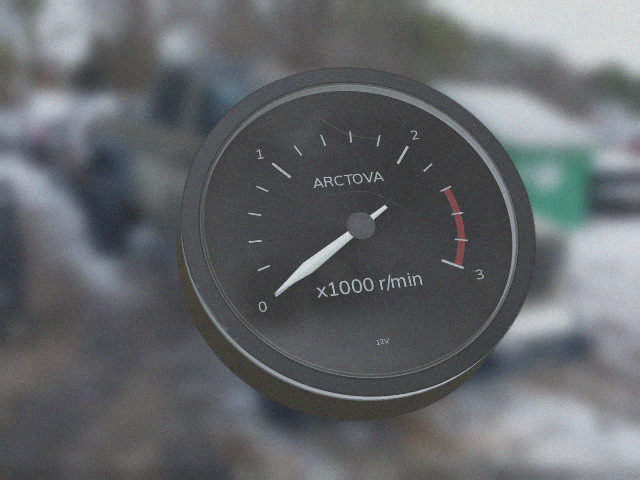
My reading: rpm 0
